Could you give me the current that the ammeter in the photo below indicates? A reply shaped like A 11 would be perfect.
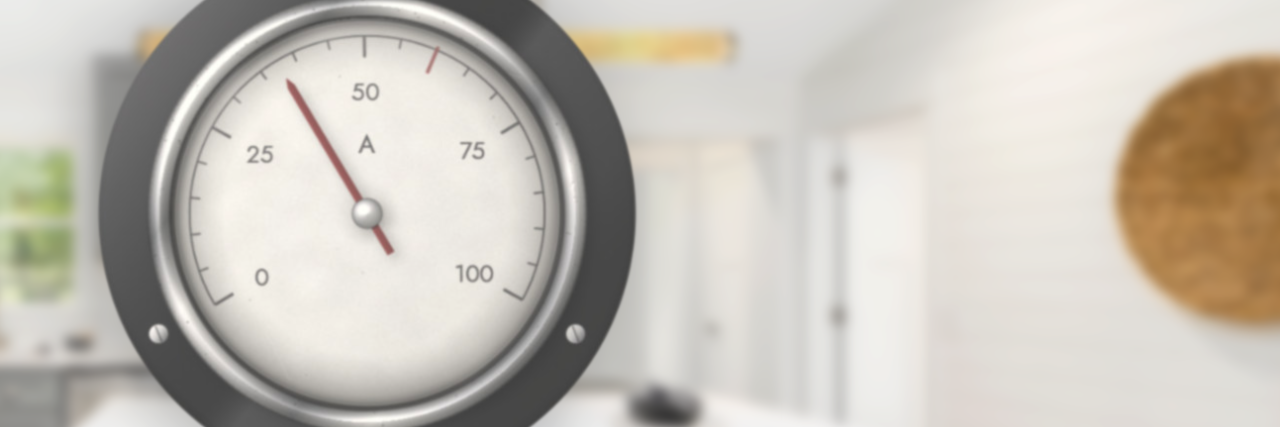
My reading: A 37.5
